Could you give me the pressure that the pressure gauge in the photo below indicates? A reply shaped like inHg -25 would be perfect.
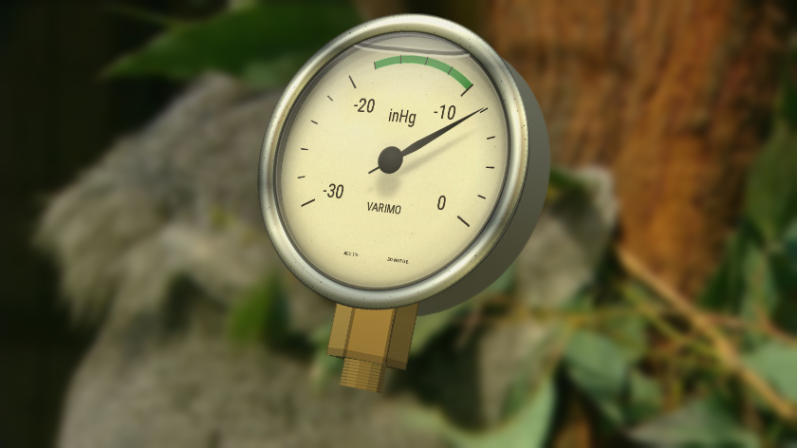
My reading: inHg -8
